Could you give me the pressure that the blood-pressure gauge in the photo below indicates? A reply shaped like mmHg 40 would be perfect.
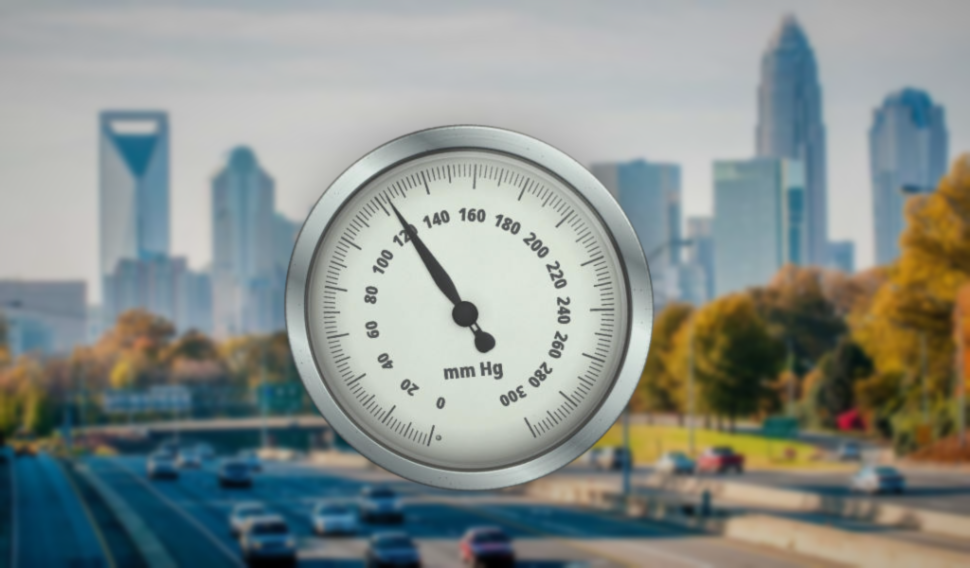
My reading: mmHg 124
